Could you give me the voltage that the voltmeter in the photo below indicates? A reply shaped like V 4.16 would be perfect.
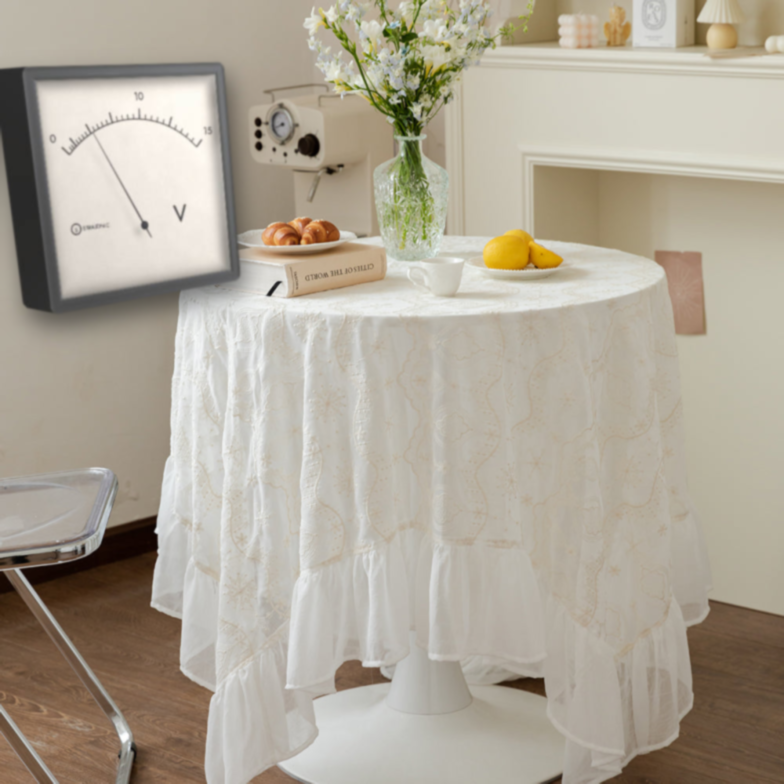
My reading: V 5
